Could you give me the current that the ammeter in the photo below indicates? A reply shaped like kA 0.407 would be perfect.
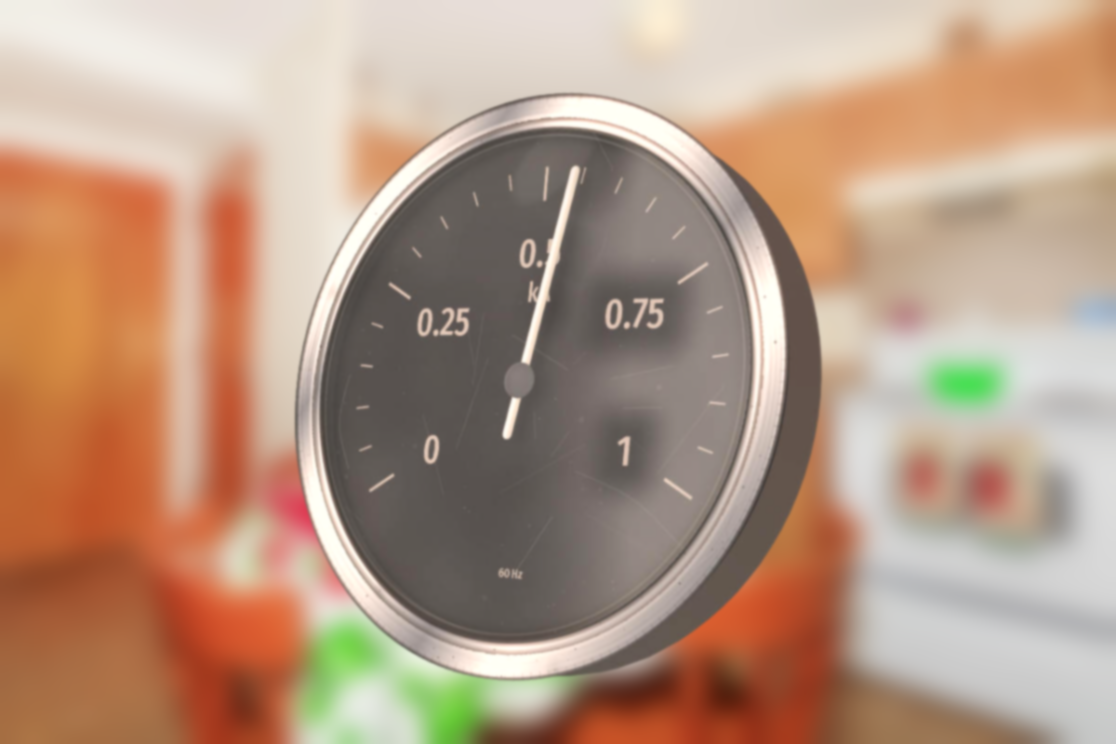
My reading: kA 0.55
